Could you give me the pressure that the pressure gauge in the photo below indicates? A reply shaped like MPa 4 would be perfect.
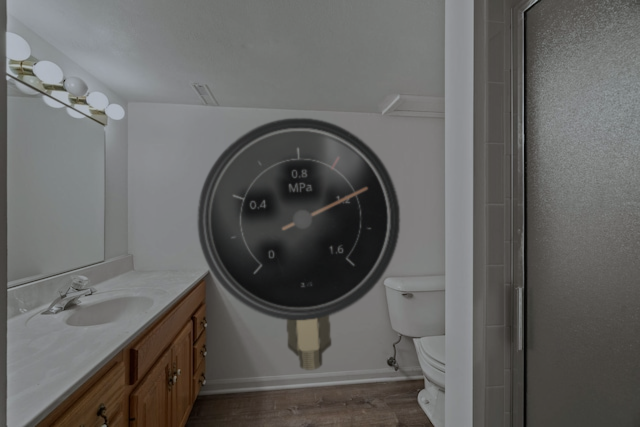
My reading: MPa 1.2
